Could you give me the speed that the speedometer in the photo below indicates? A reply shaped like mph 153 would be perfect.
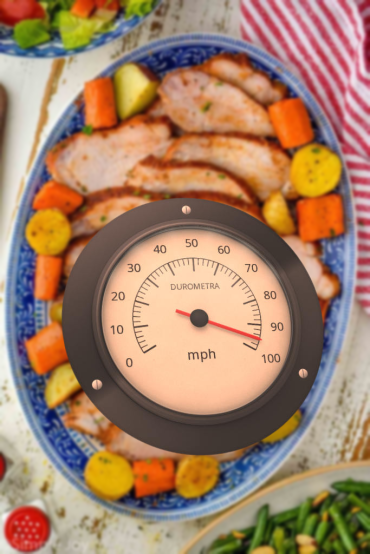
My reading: mph 96
